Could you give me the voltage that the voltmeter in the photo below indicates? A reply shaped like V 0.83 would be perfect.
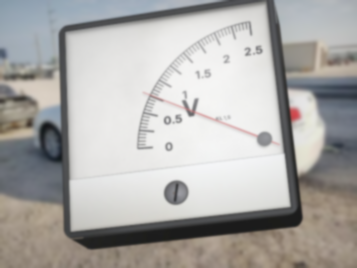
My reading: V 0.75
